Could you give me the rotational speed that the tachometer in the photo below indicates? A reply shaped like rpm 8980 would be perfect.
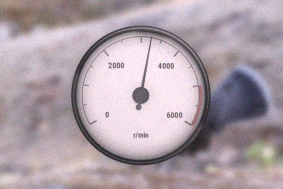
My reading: rpm 3250
